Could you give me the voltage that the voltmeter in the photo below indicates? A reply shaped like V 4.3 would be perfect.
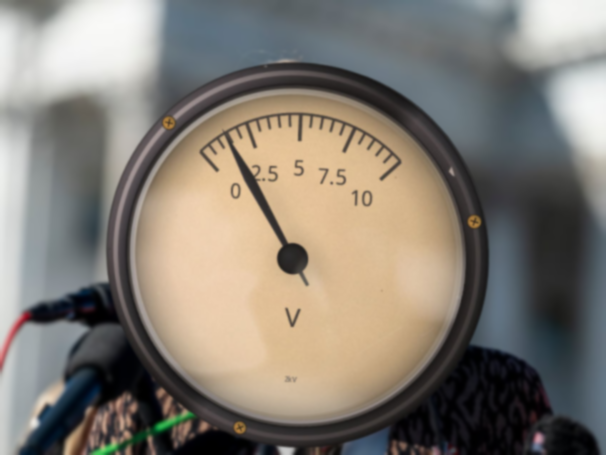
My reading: V 1.5
